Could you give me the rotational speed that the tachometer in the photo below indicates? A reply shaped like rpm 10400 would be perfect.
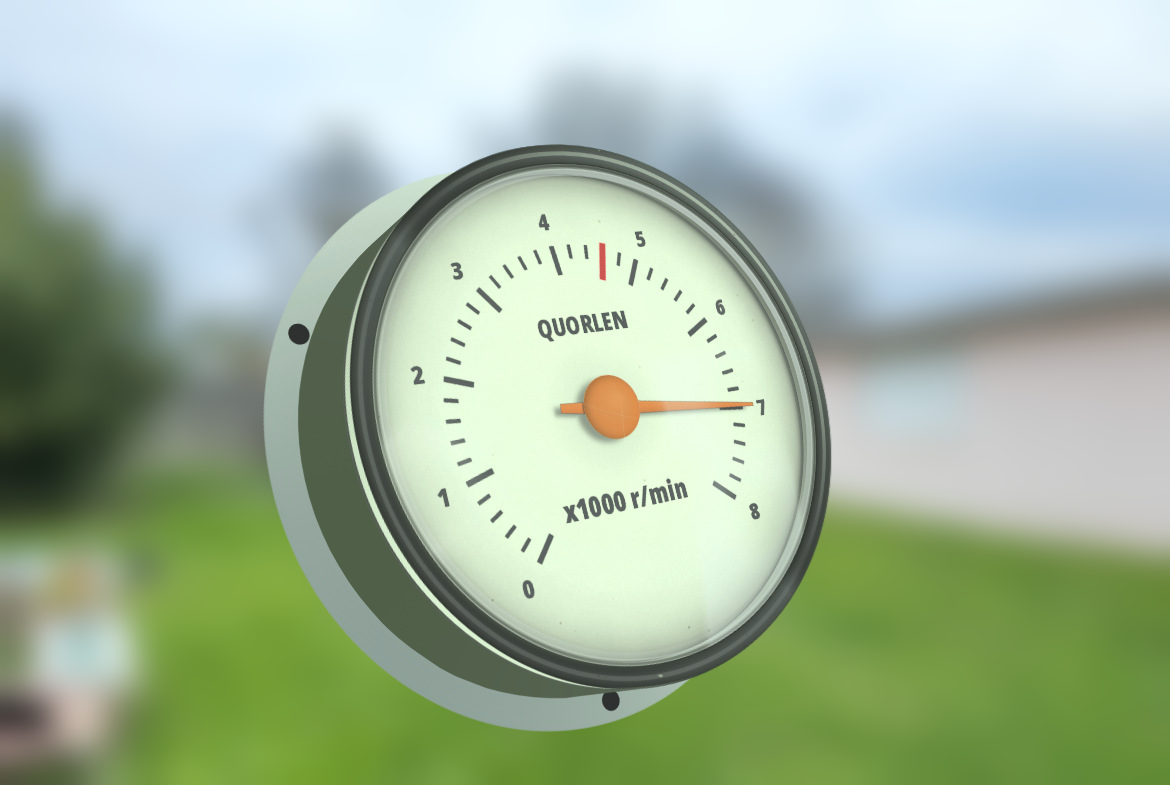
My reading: rpm 7000
